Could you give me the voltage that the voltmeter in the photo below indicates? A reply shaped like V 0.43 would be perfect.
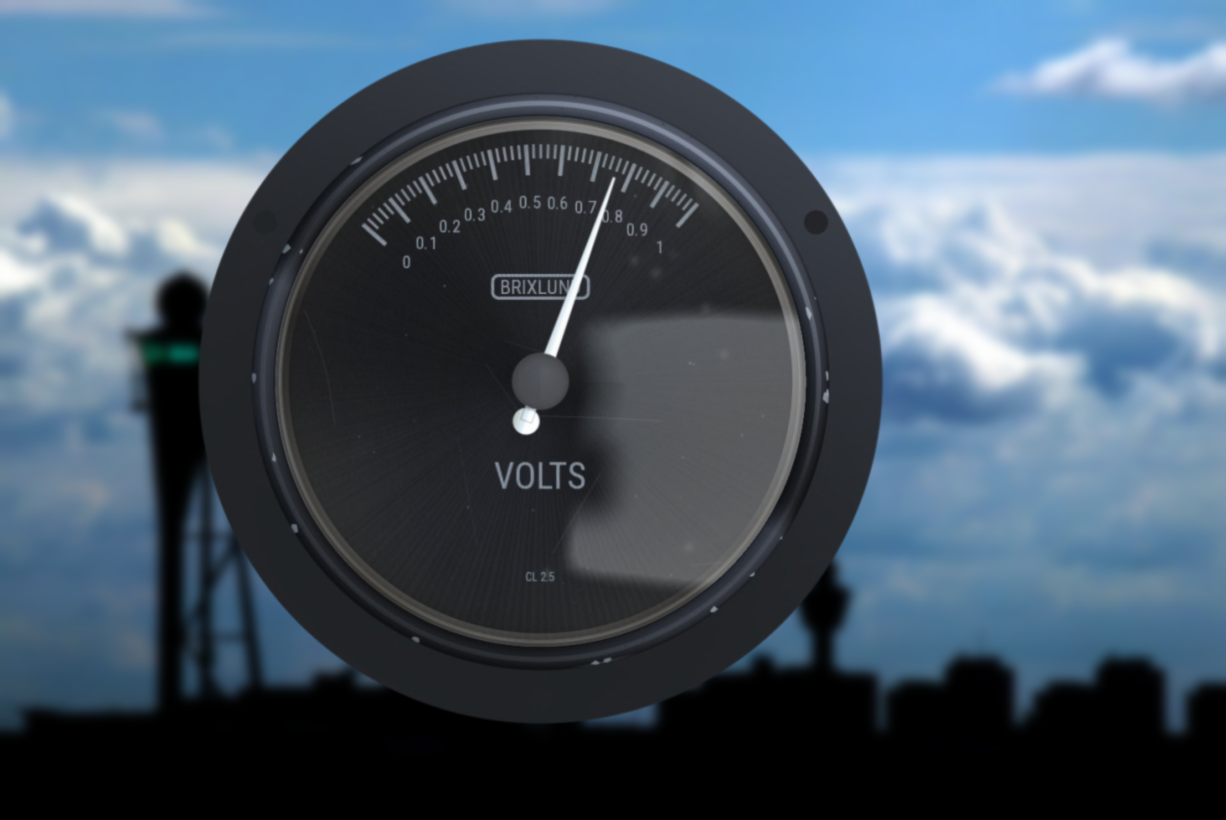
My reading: V 0.76
